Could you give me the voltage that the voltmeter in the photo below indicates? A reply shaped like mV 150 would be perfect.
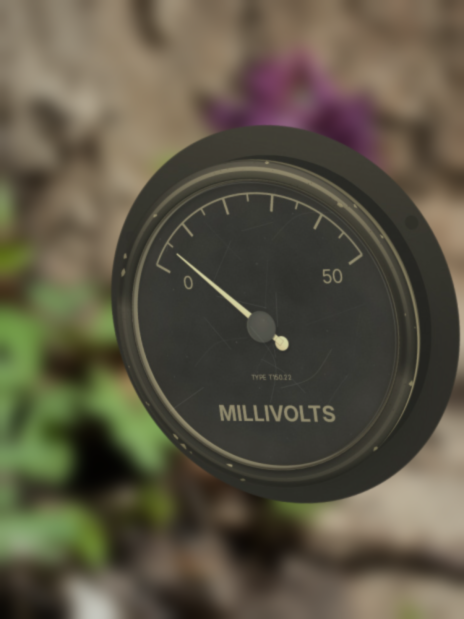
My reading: mV 5
